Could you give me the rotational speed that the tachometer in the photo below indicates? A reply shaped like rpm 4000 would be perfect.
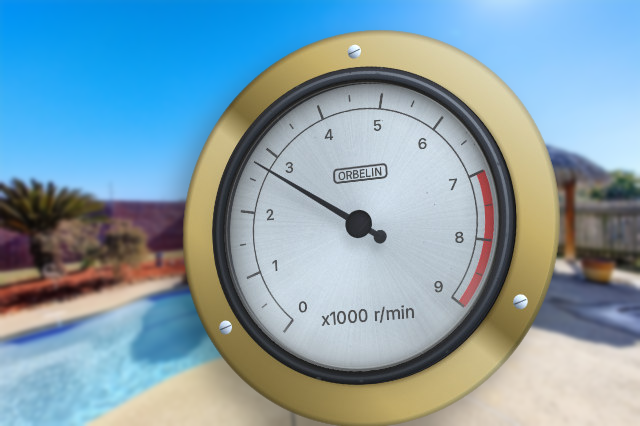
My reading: rpm 2750
